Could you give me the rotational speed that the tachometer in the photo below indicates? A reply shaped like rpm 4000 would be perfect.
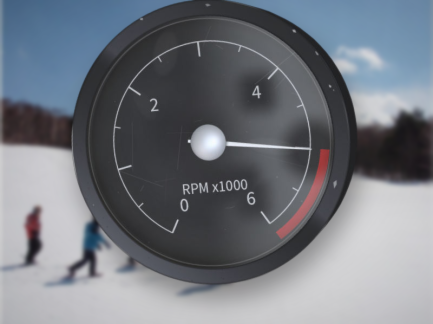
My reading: rpm 5000
